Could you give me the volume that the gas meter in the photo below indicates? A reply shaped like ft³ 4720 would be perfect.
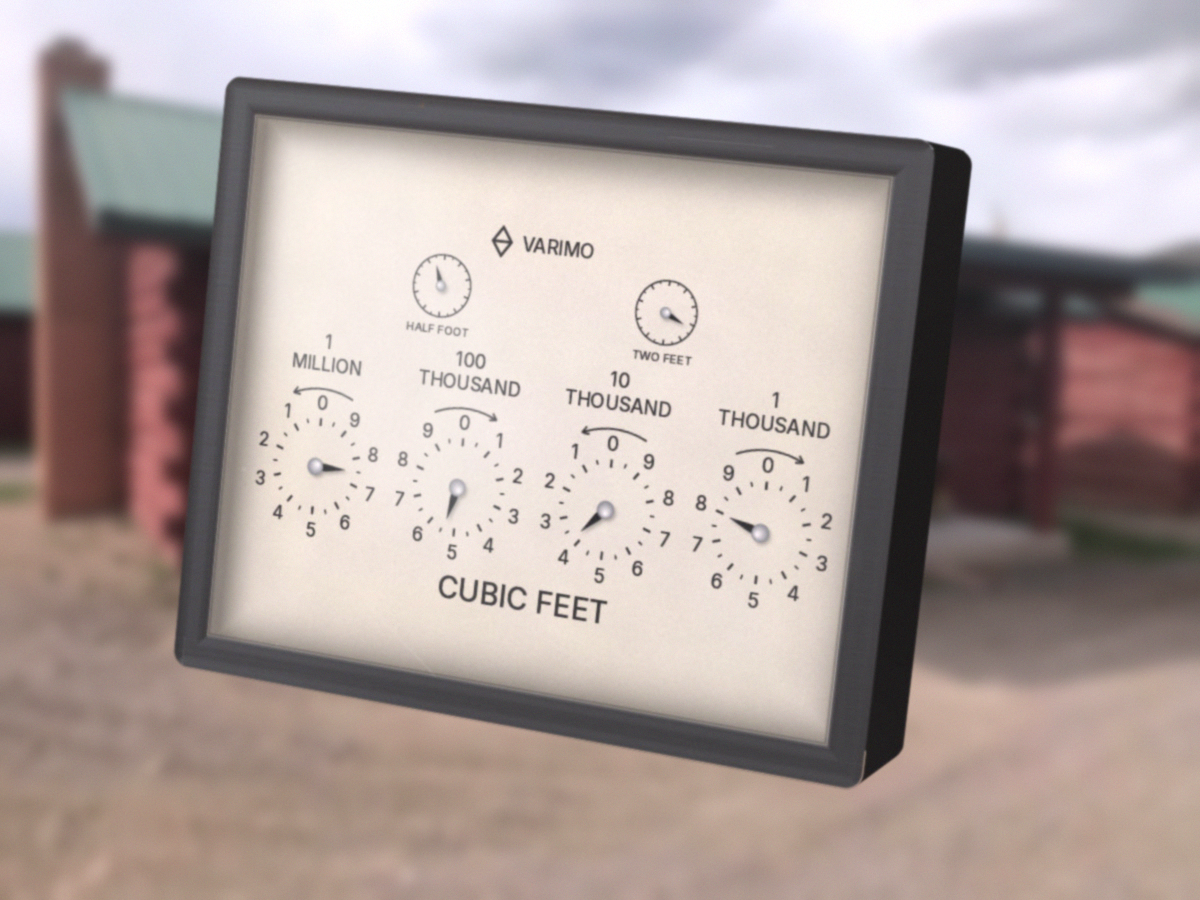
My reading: ft³ 753800
